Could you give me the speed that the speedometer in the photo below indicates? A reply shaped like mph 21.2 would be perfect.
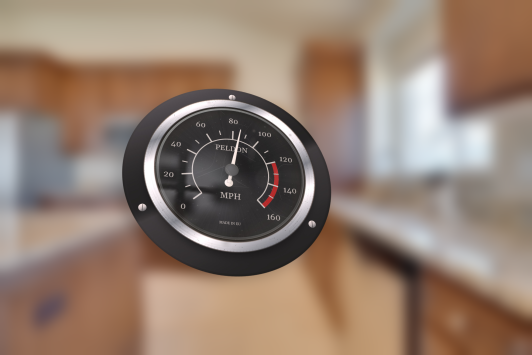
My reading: mph 85
